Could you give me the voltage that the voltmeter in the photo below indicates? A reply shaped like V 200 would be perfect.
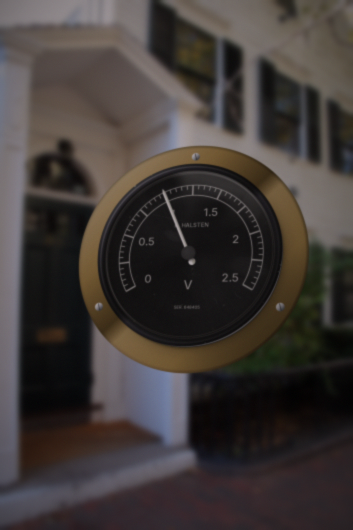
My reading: V 1
